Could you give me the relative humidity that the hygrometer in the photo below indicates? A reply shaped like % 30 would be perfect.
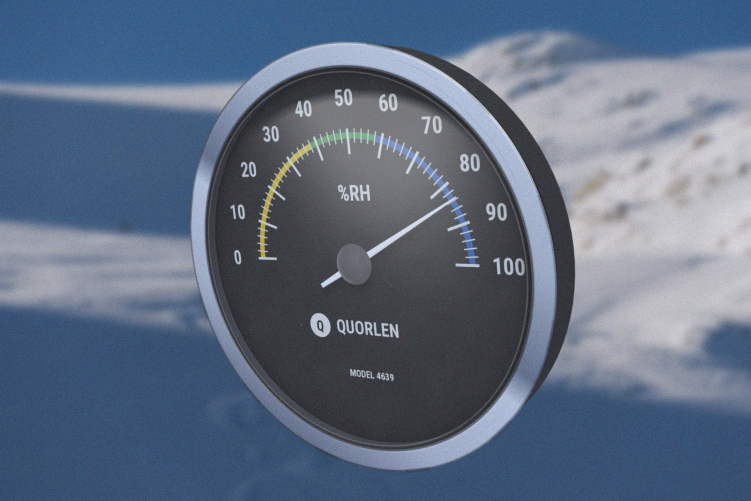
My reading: % 84
